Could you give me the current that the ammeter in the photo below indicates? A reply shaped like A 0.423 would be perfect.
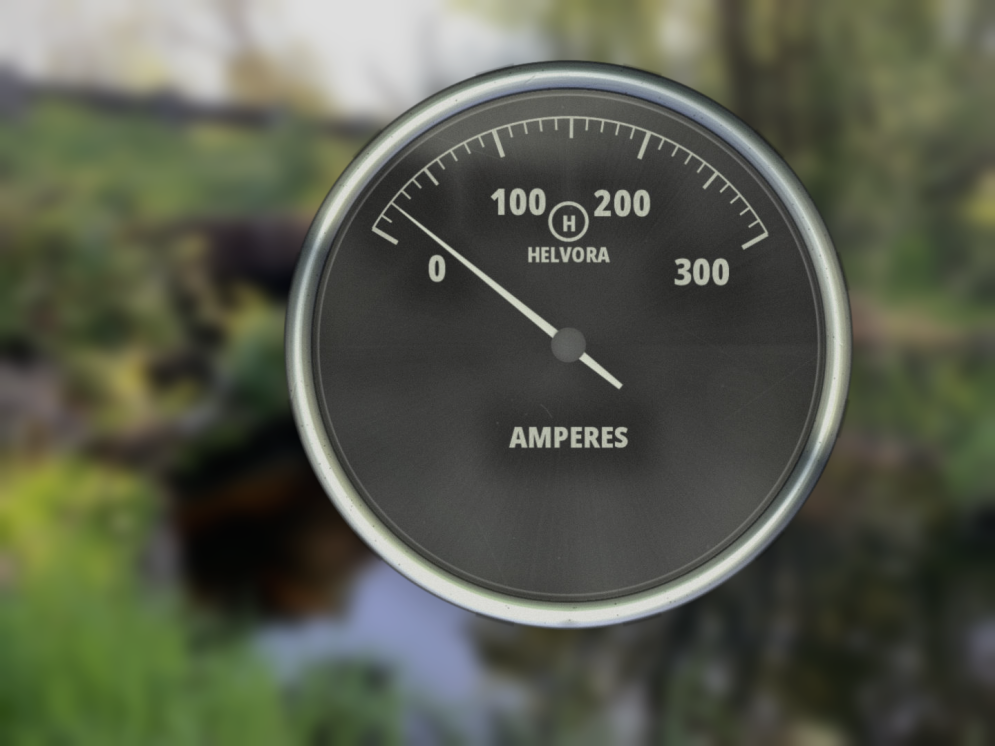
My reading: A 20
